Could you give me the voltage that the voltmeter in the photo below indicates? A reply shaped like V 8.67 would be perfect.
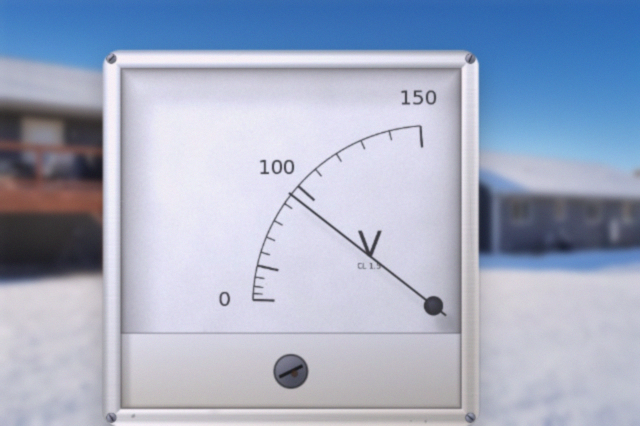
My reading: V 95
